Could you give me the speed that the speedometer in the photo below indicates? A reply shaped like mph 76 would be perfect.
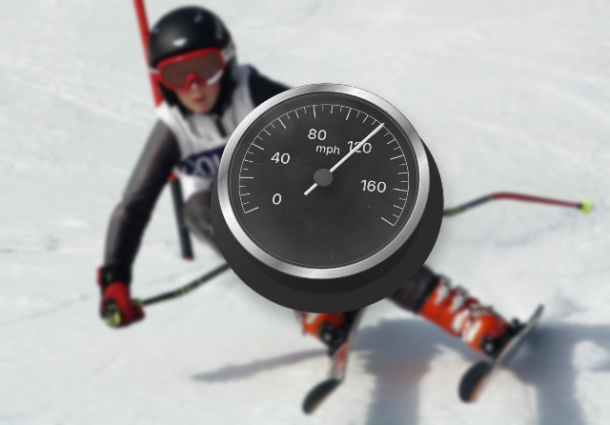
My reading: mph 120
